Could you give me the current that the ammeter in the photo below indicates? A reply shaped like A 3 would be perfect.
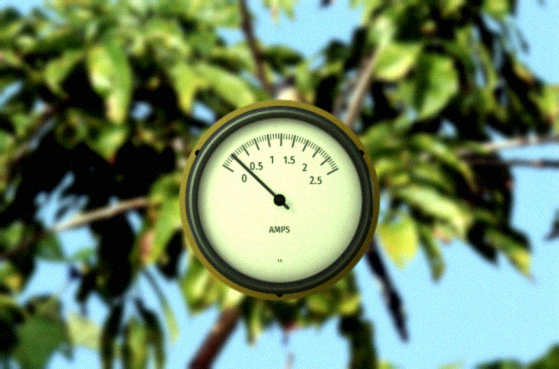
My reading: A 0.25
